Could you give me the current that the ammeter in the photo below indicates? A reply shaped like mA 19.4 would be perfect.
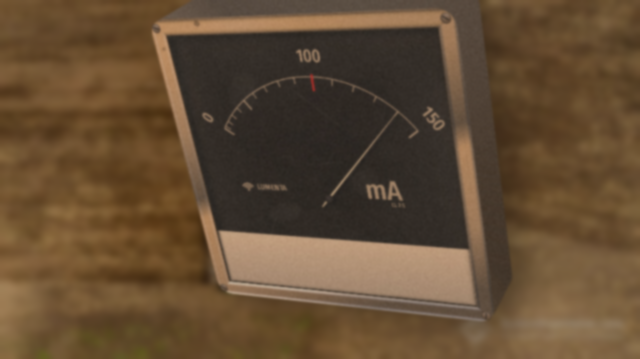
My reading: mA 140
